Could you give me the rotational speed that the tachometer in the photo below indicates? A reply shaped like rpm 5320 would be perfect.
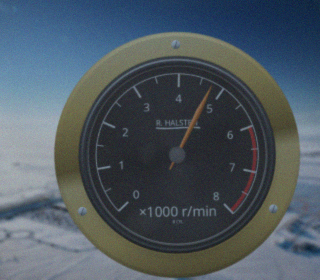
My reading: rpm 4750
